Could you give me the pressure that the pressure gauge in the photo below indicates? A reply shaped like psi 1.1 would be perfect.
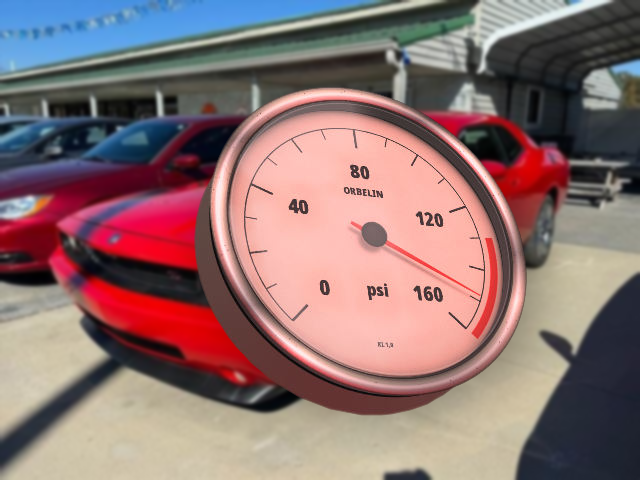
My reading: psi 150
